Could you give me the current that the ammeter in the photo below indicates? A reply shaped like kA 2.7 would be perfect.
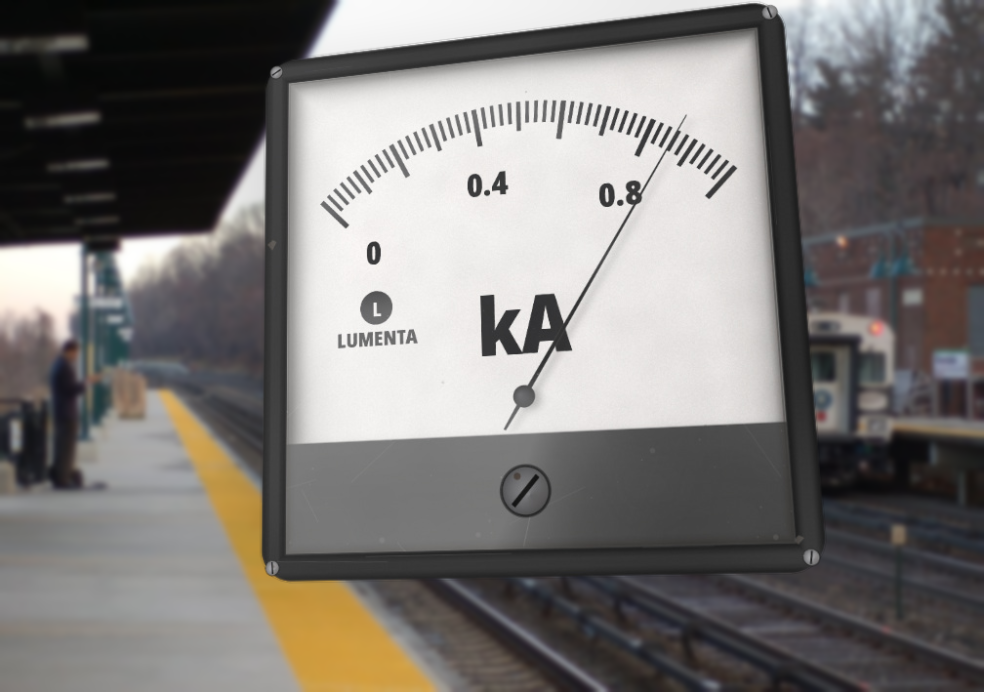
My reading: kA 0.86
